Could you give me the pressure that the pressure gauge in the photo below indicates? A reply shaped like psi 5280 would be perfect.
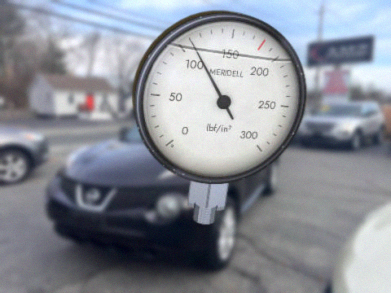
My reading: psi 110
